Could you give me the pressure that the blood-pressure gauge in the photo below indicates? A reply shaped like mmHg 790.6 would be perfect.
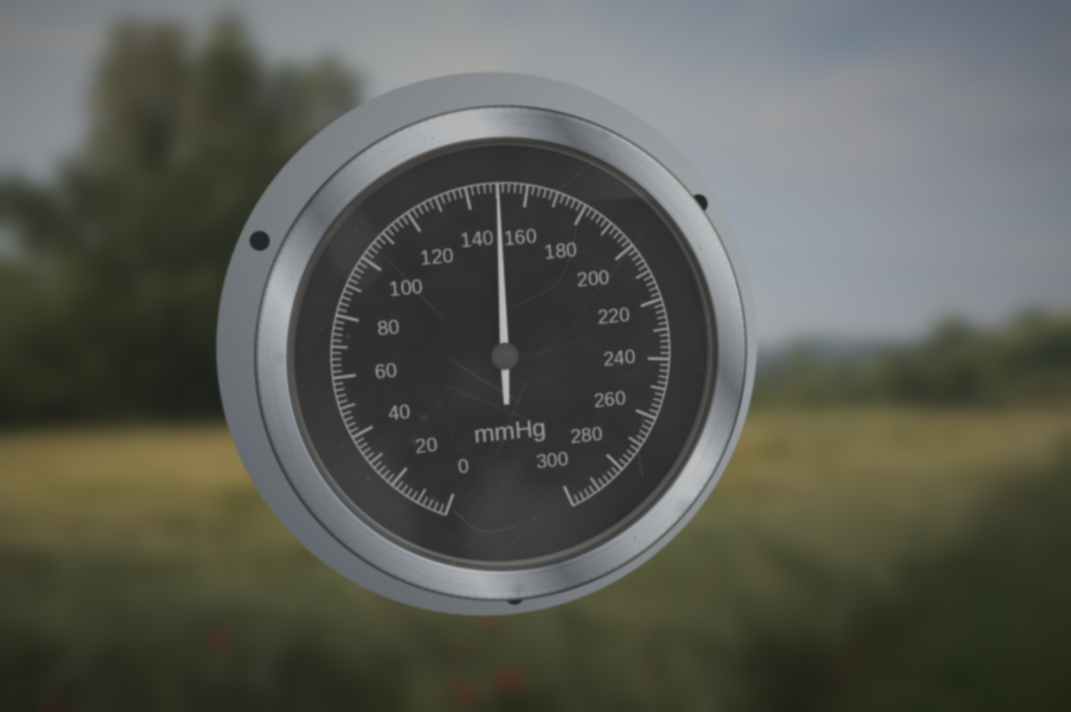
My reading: mmHg 150
